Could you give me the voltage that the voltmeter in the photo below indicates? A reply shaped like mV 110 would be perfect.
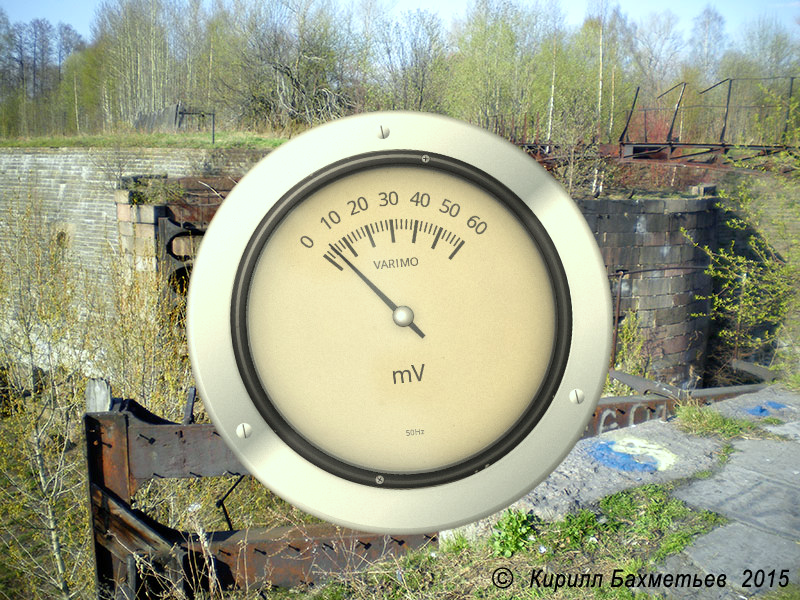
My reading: mV 4
